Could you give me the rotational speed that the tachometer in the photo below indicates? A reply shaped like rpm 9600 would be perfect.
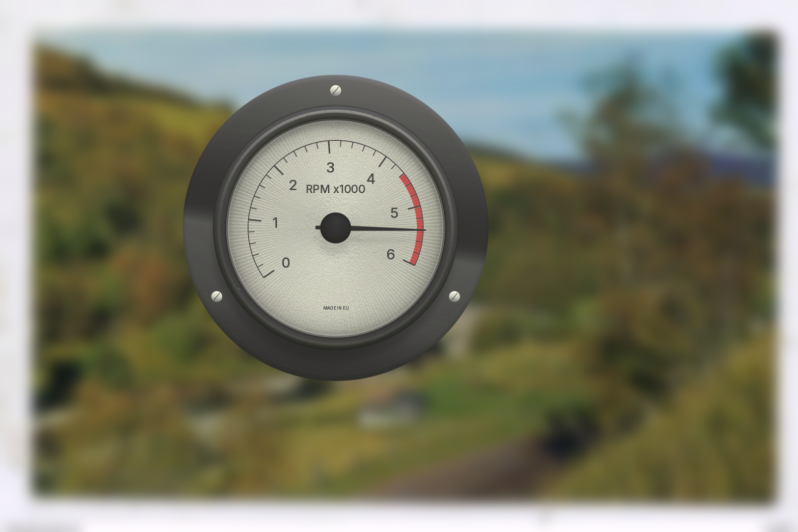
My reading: rpm 5400
